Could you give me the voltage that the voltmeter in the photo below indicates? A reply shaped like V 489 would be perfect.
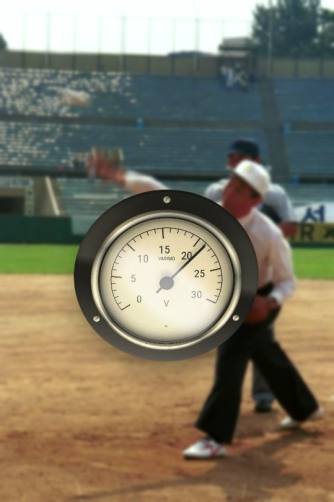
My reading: V 21
